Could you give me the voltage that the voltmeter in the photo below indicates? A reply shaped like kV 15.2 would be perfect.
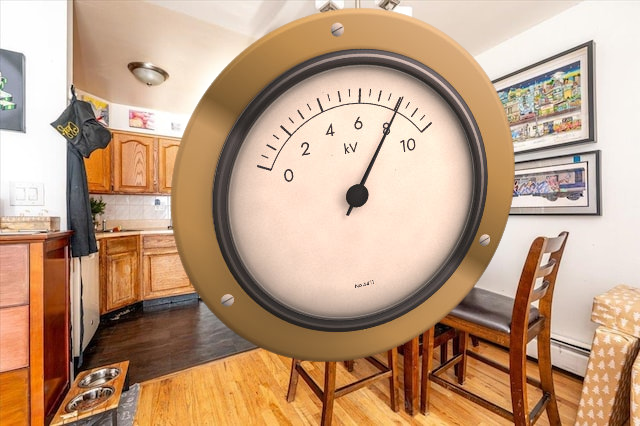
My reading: kV 8
